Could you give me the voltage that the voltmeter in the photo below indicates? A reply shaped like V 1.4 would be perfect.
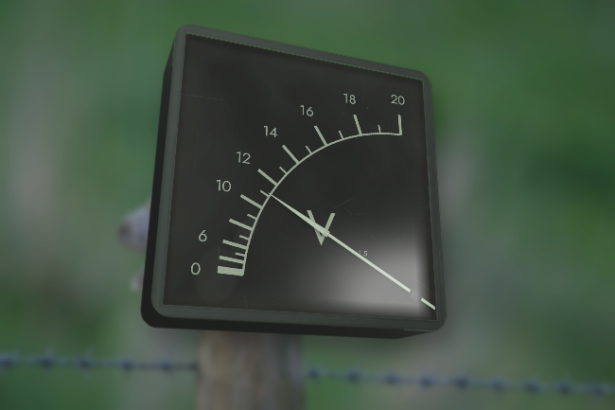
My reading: V 11
